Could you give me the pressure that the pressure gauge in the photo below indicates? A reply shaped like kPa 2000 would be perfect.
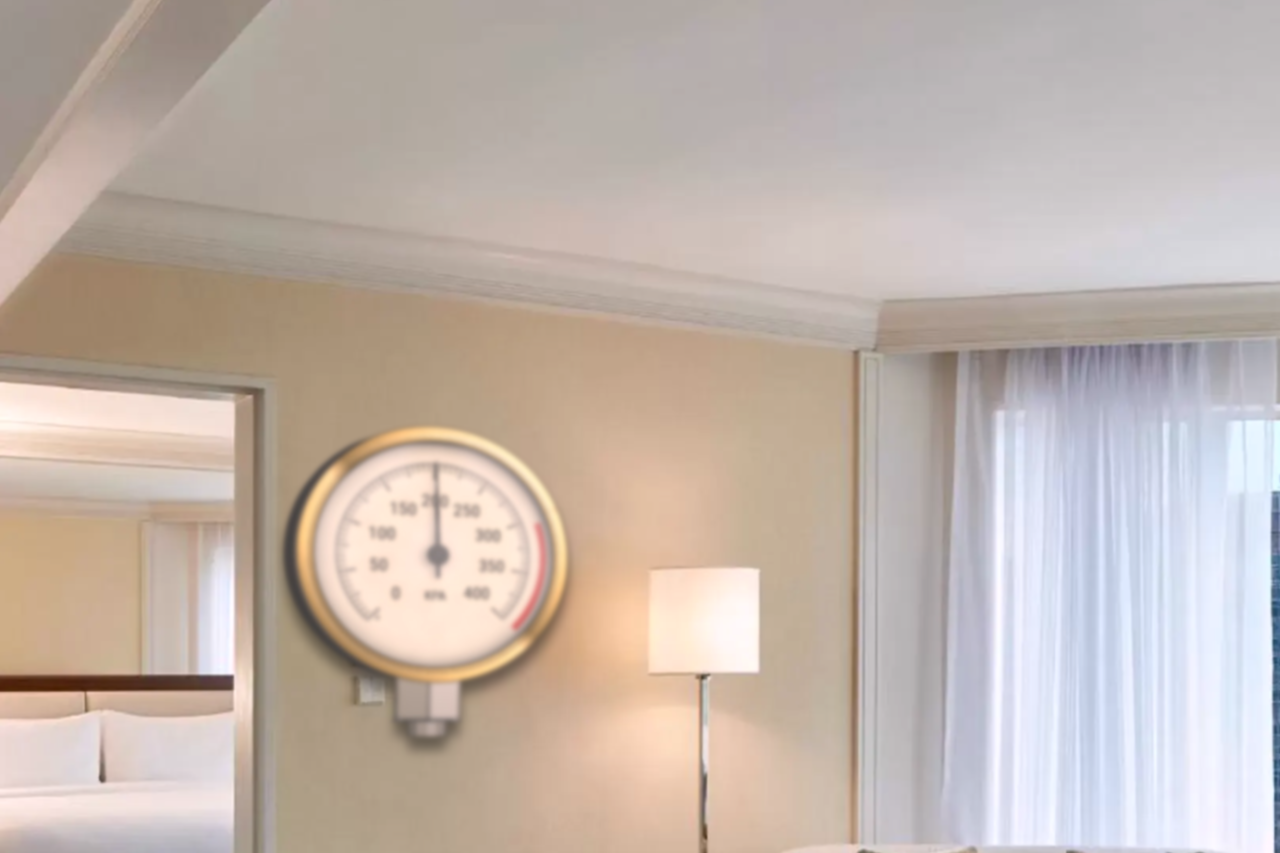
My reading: kPa 200
